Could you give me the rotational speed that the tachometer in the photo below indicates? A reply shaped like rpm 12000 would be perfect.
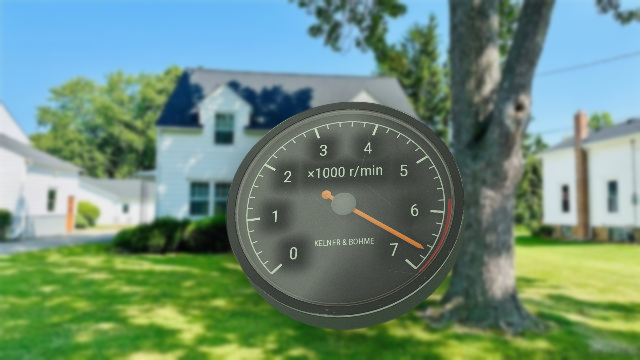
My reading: rpm 6700
